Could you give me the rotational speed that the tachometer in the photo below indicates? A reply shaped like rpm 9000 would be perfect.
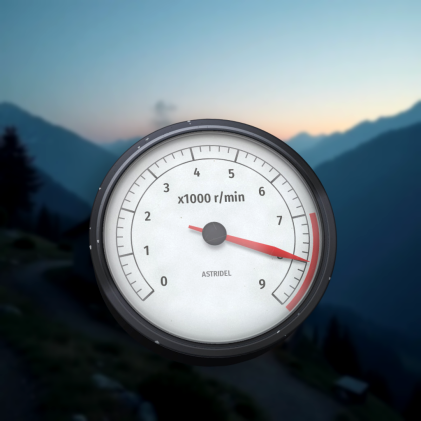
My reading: rpm 8000
